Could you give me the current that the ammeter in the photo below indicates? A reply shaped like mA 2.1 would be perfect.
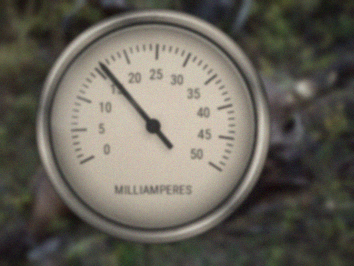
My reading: mA 16
